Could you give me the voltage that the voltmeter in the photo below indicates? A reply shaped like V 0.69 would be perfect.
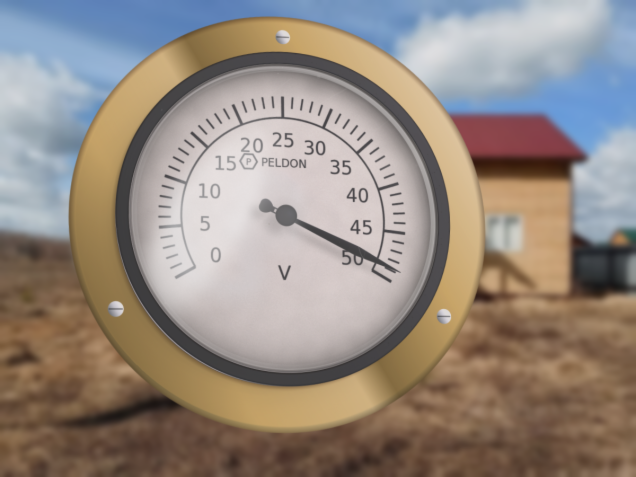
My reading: V 49
